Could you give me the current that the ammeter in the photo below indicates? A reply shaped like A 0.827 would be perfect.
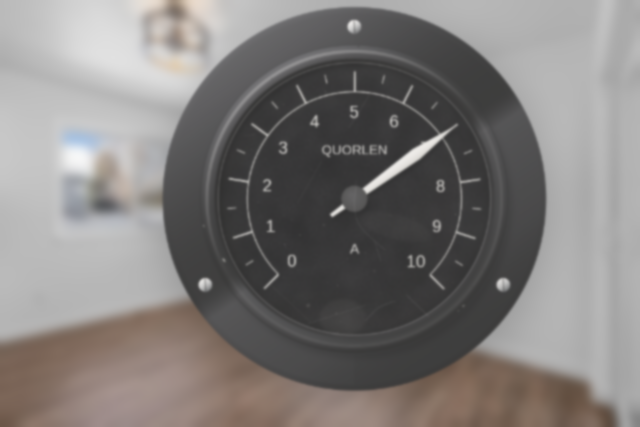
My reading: A 7
